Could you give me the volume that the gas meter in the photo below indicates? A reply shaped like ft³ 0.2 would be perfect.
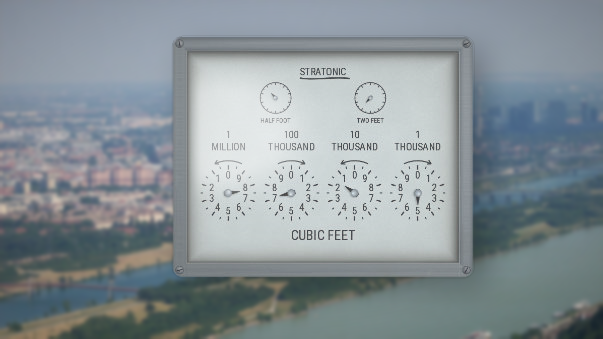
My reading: ft³ 771500
